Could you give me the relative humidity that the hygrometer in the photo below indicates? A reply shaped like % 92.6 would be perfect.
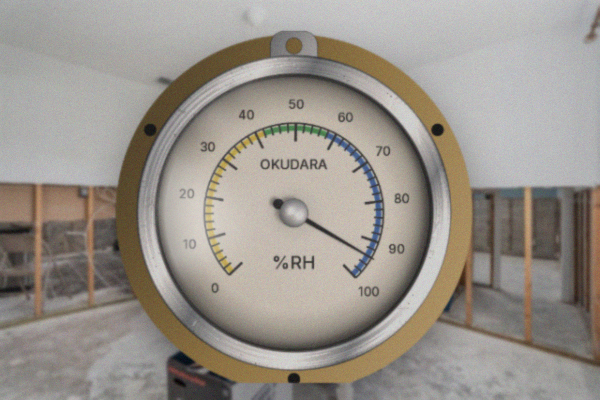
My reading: % 94
